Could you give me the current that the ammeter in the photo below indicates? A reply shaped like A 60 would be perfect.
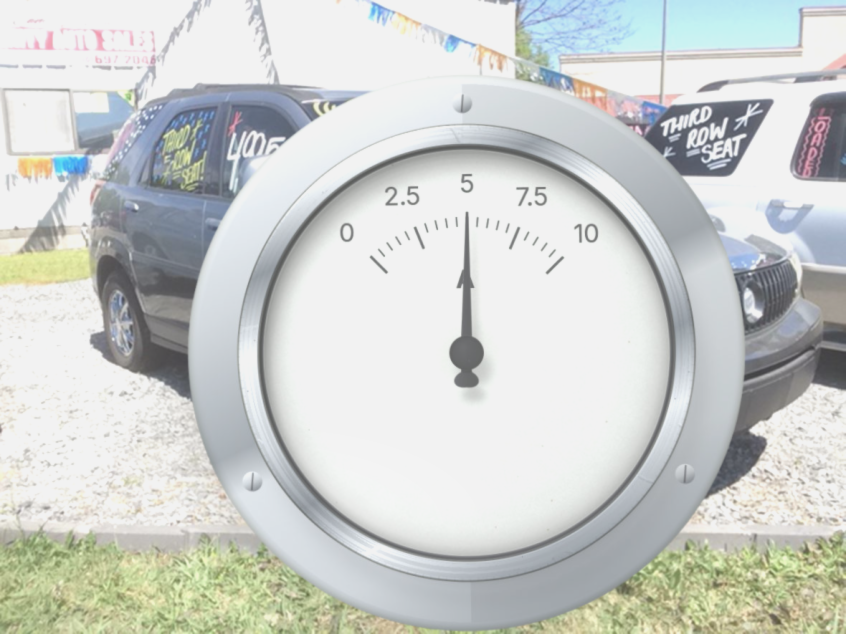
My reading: A 5
